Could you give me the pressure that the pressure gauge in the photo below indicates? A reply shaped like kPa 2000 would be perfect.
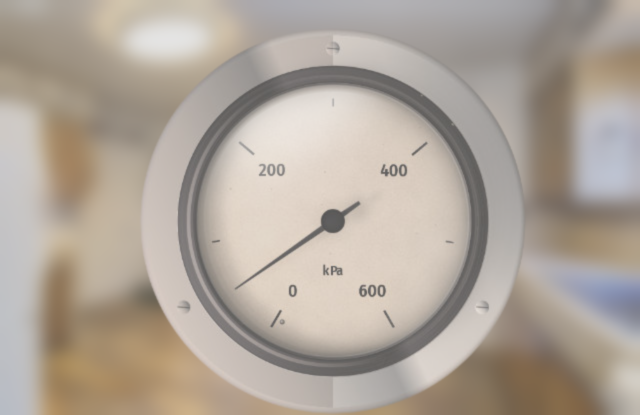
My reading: kPa 50
